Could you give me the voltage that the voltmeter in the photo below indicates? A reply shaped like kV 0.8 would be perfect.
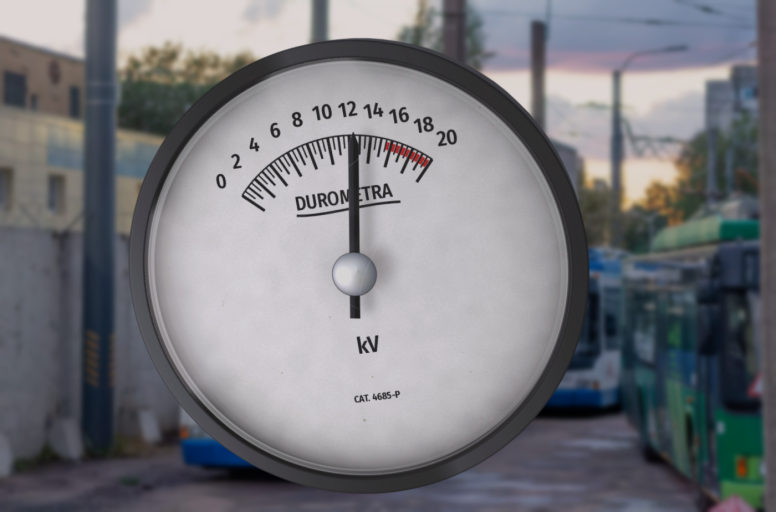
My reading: kV 12.5
